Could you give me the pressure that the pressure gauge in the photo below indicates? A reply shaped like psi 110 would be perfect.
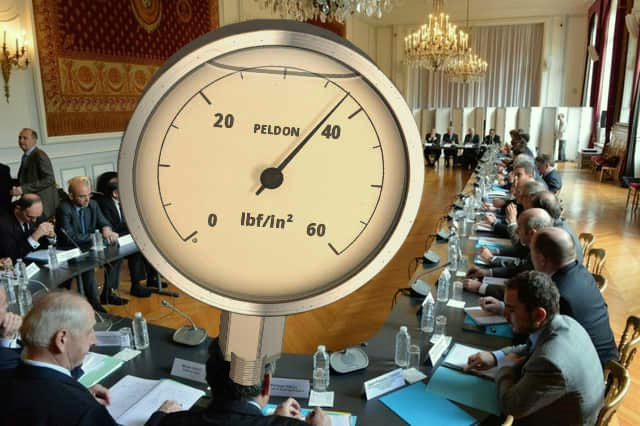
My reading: psi 37.5
